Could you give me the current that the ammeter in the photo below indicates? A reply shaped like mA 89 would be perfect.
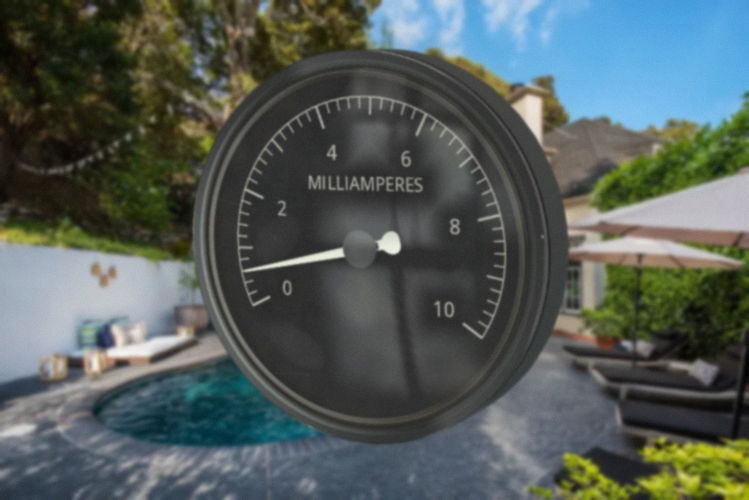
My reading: mA 0.6
